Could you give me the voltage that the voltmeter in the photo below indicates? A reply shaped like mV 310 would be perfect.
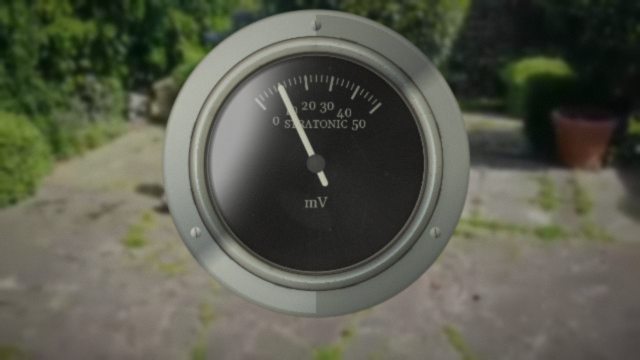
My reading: mV 10
